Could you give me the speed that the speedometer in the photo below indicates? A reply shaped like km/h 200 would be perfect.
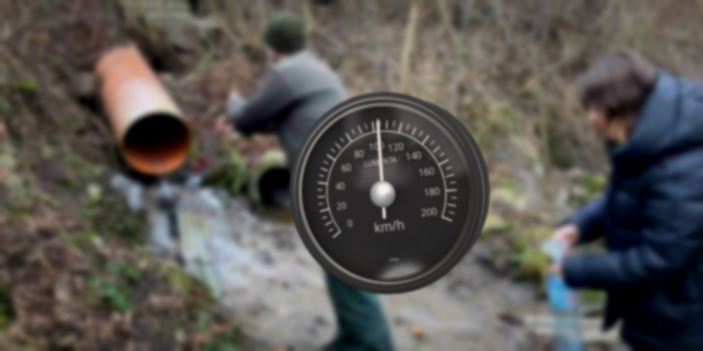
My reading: km/h 105
